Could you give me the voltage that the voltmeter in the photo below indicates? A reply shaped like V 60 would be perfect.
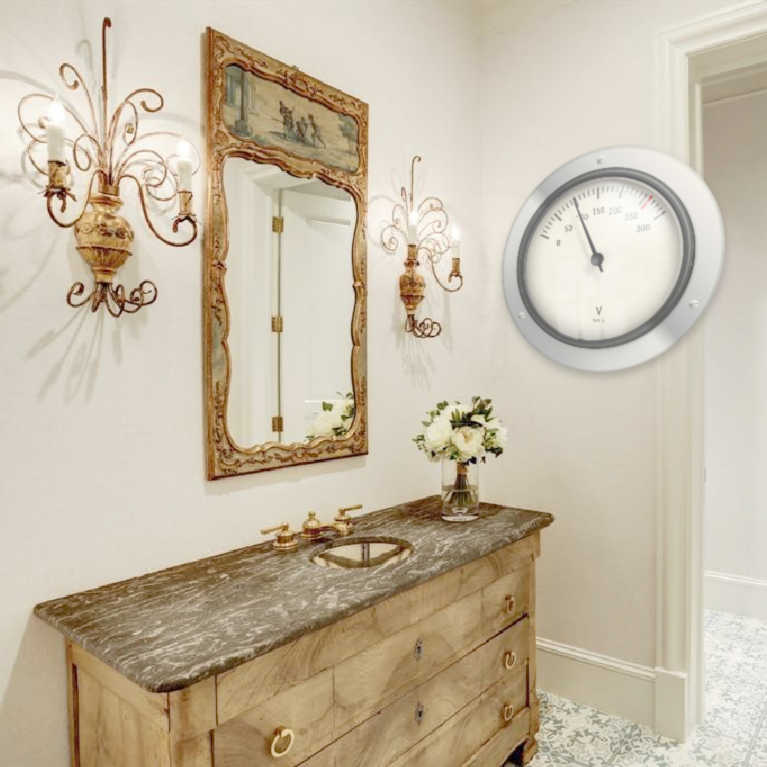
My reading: V 100
